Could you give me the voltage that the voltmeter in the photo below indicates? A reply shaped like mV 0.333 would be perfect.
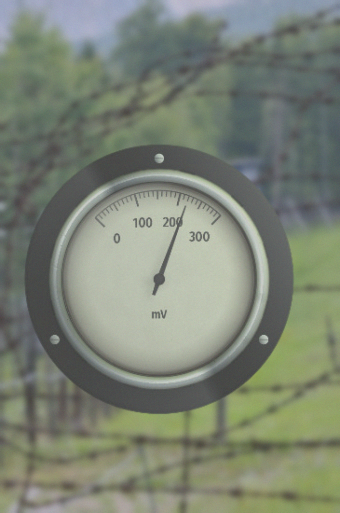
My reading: mV 220
